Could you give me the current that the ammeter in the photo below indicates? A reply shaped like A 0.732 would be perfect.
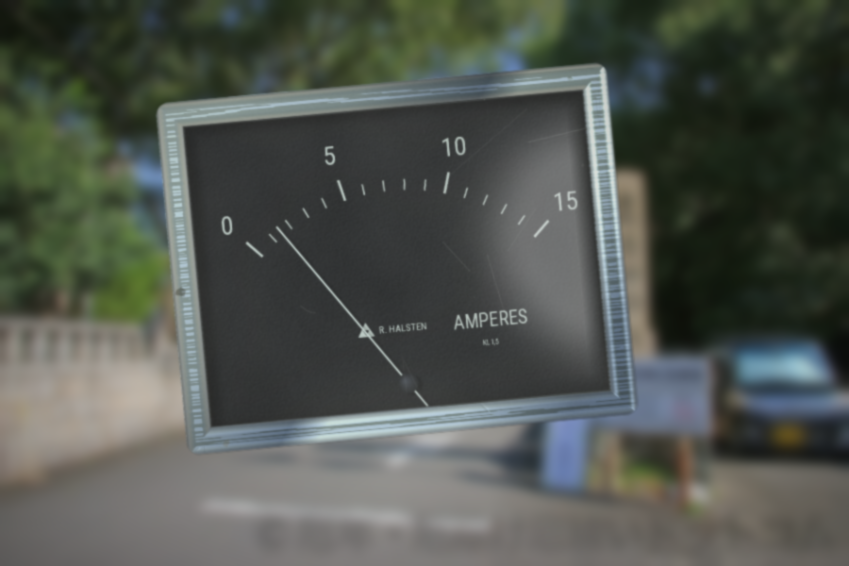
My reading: A 1.5
